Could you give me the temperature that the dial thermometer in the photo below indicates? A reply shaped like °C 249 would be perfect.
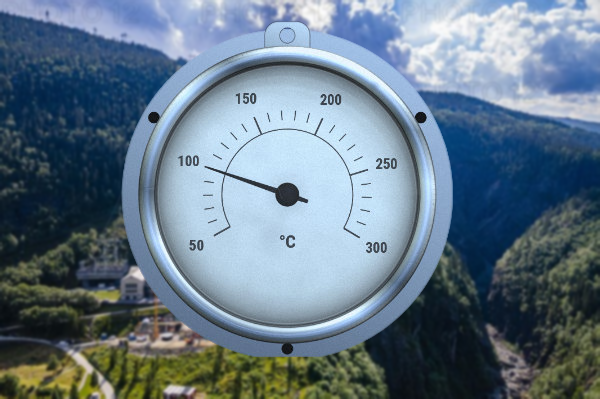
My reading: °C 100
